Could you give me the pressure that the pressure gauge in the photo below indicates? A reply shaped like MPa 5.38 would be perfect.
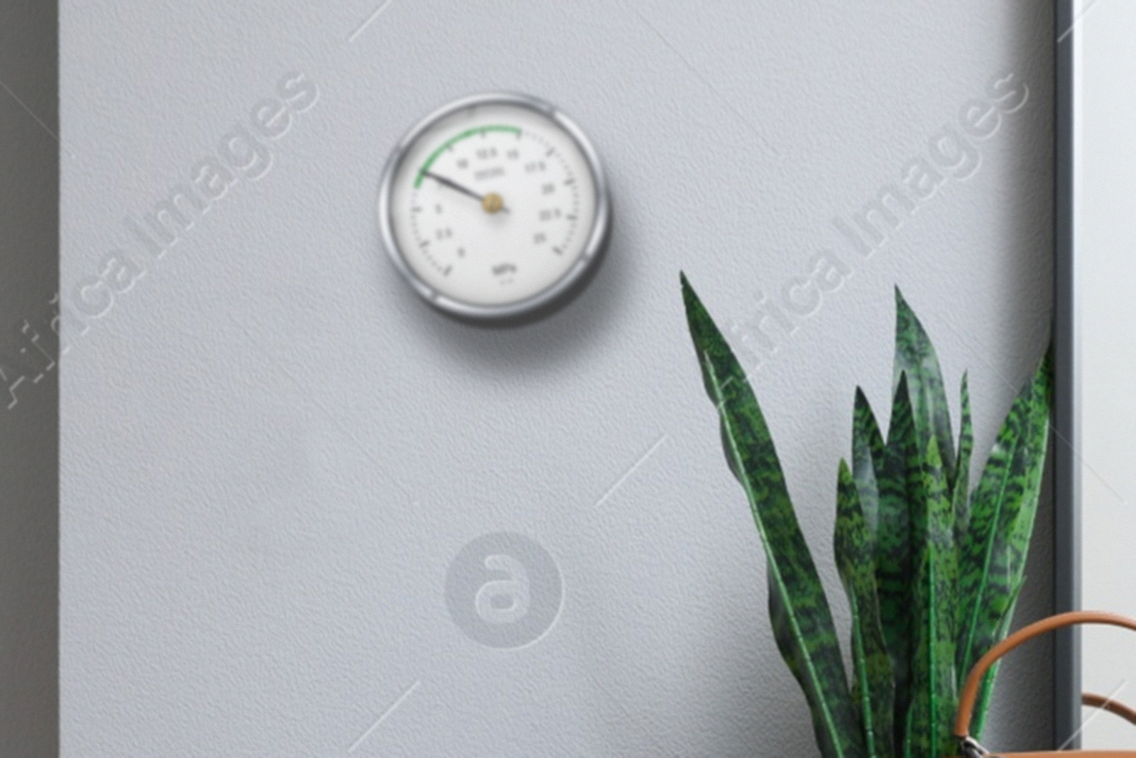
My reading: MPa 7.5
